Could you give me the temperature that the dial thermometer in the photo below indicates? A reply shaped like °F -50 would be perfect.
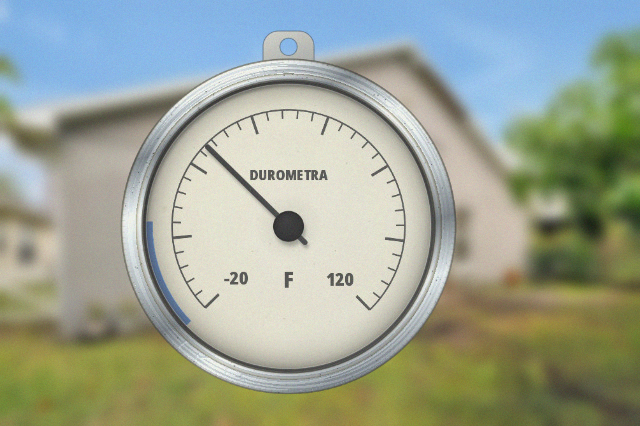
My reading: °F 26
